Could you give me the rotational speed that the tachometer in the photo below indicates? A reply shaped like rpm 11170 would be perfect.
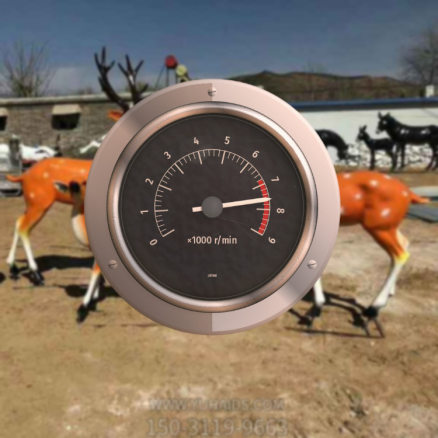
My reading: rpm 7600
